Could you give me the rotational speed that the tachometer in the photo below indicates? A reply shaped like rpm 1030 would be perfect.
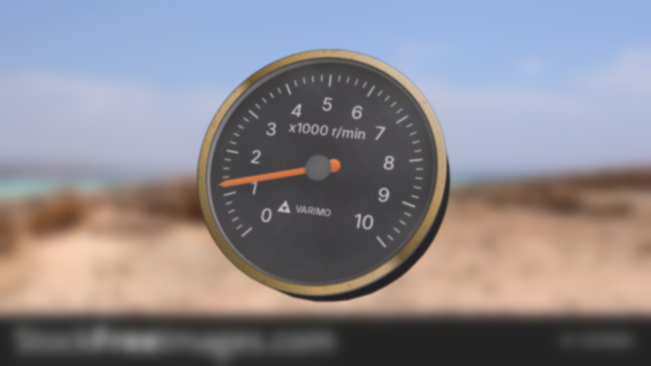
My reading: rpm 1200
